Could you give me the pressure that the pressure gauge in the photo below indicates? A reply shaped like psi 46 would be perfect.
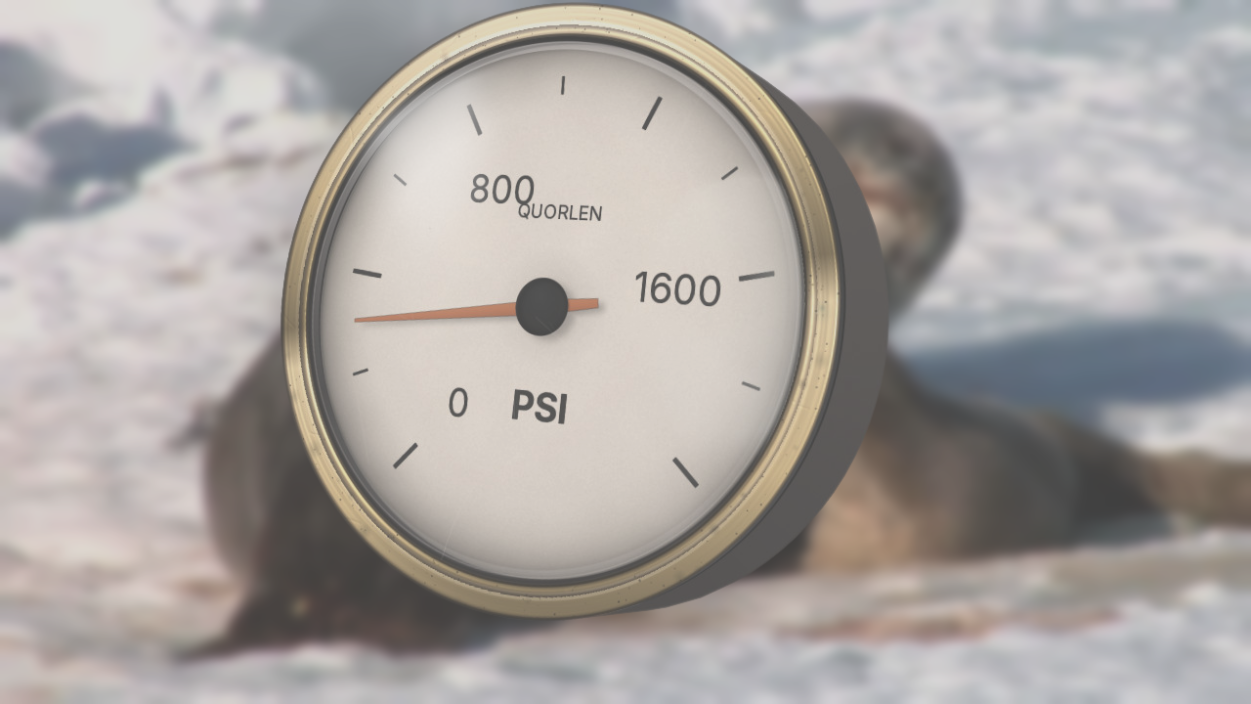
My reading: psi 300
